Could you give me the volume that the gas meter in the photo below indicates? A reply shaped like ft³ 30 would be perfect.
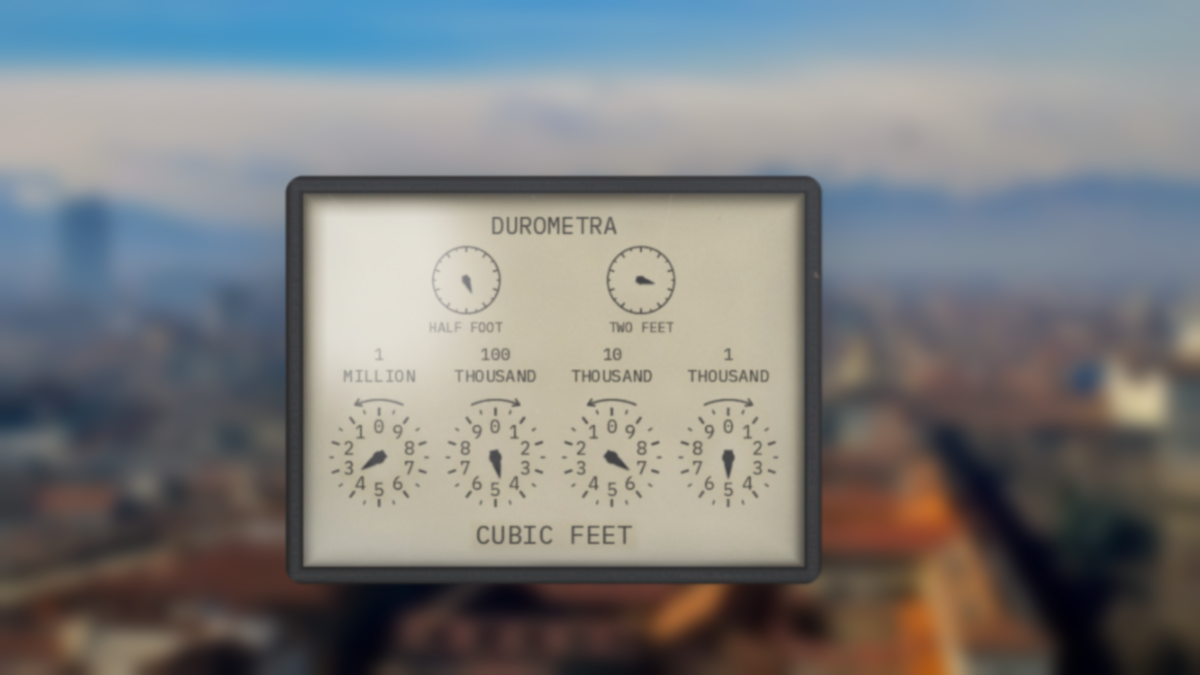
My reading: ft³ 346500
